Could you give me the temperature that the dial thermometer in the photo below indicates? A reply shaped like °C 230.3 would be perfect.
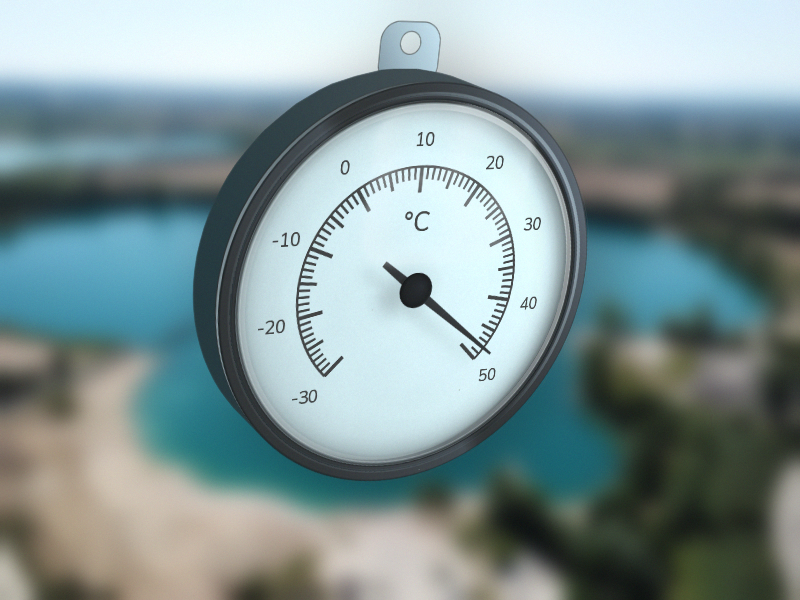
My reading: °C 48
